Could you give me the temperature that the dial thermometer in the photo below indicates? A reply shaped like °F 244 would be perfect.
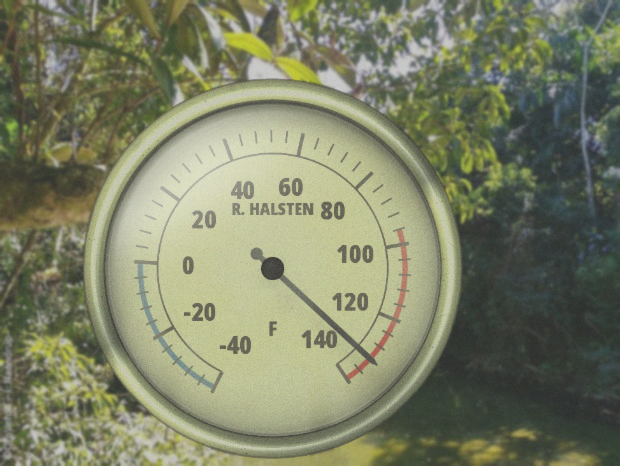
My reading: °F 132
